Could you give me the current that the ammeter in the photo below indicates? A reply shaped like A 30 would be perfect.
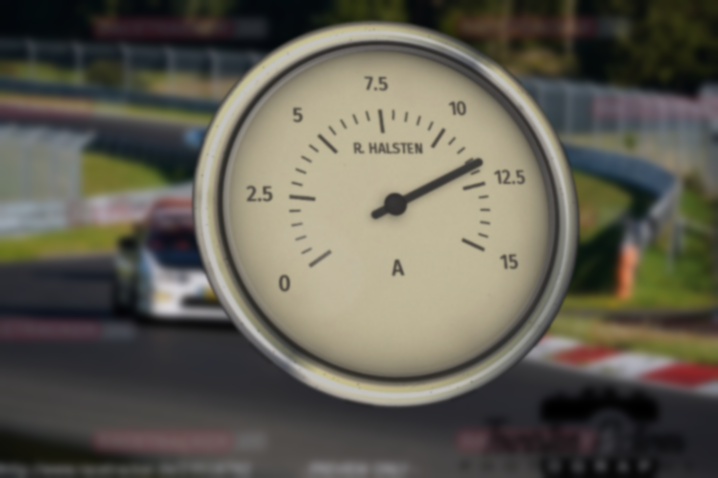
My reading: A 11.75
